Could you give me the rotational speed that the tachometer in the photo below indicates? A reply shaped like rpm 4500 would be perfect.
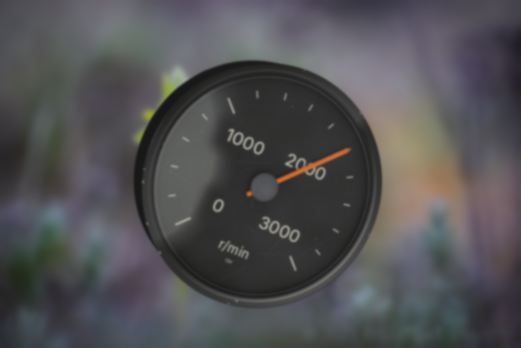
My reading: rpm 2000
